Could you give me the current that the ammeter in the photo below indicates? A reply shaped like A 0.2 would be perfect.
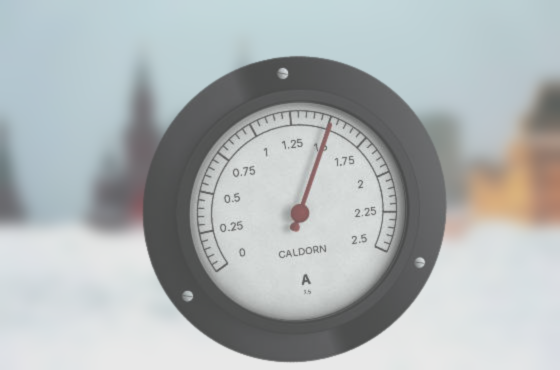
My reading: A 1.5
